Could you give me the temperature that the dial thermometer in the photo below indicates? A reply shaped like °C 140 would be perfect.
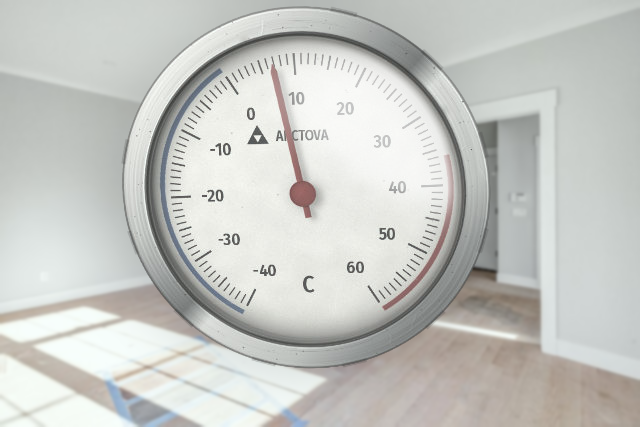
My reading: °C 7
